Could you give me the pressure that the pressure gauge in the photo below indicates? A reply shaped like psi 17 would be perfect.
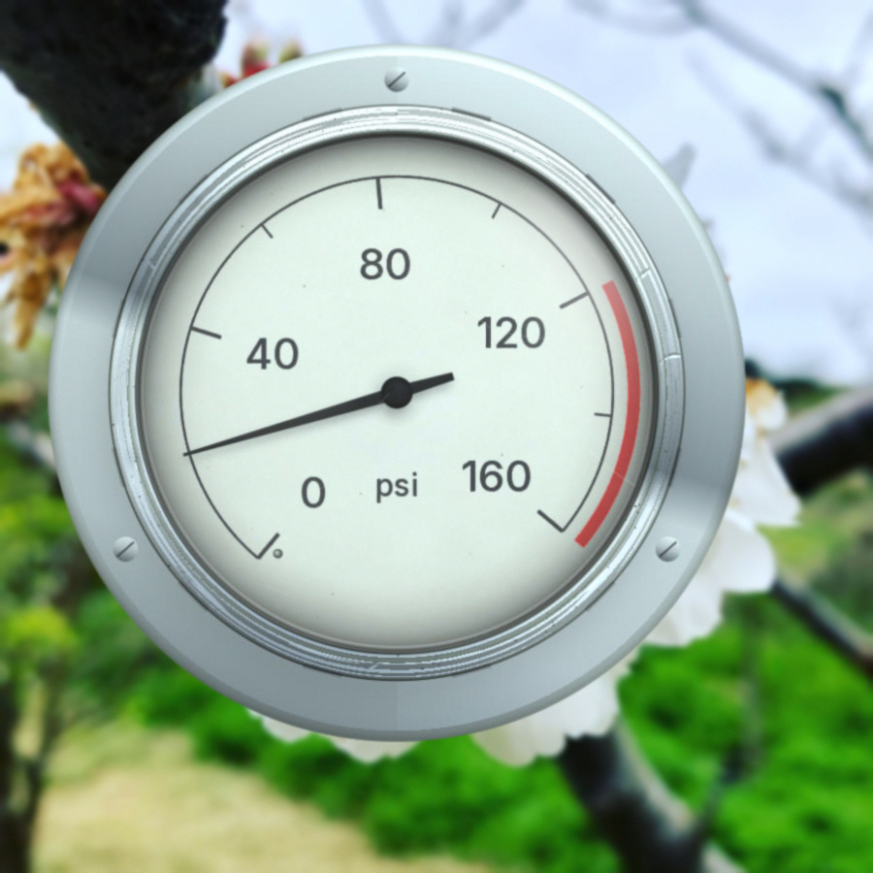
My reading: psi 20
